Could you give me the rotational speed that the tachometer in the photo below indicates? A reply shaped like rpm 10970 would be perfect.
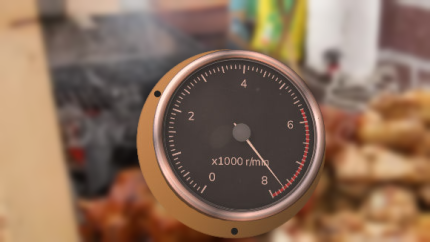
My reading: rpm 7700
